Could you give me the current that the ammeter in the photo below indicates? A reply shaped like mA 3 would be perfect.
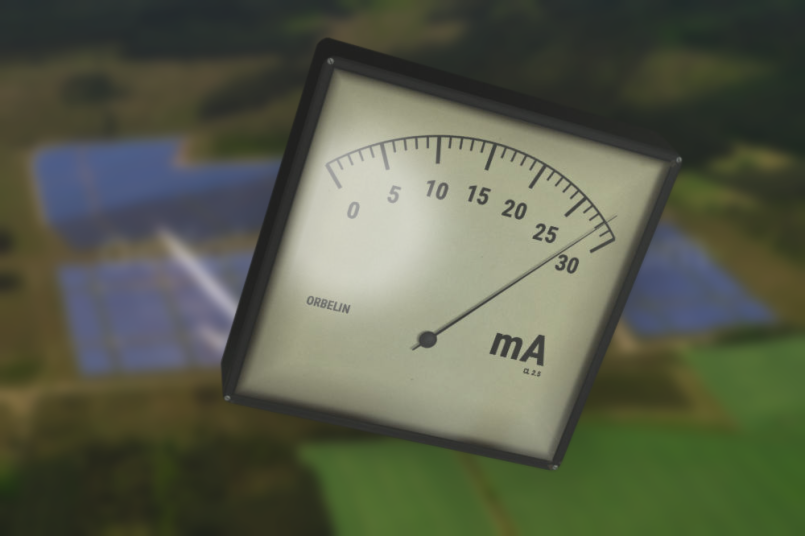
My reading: mA 28
